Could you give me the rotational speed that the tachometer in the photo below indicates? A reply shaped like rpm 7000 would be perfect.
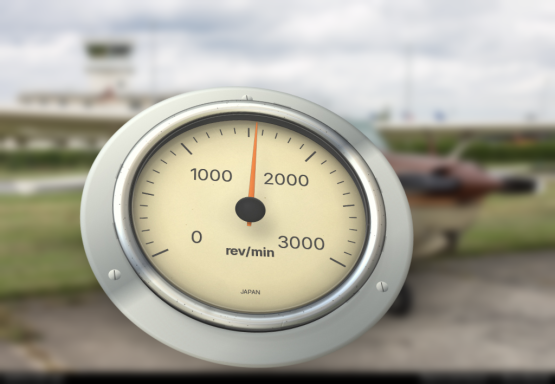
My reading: rpm 1550
